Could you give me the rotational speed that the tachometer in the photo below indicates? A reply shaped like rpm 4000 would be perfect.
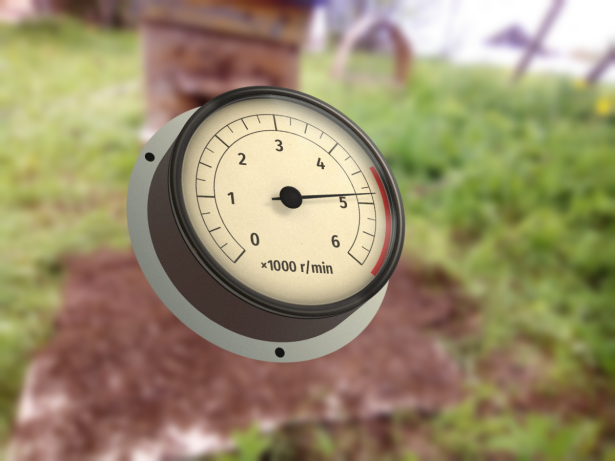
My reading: rpm 4875
